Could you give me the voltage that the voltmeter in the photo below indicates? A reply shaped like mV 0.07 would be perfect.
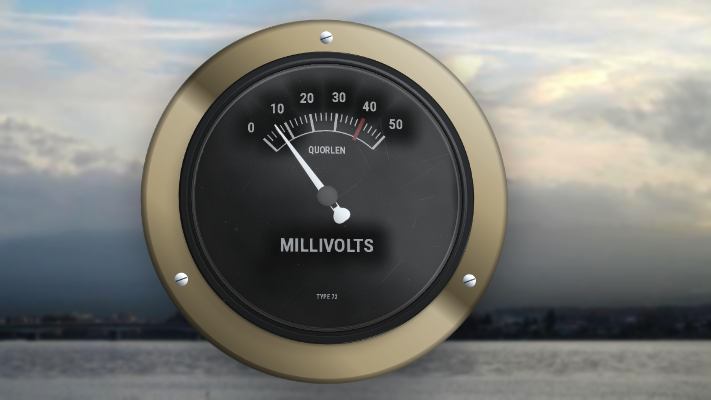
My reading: mV 6
